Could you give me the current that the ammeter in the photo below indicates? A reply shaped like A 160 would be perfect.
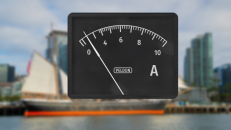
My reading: A 2
